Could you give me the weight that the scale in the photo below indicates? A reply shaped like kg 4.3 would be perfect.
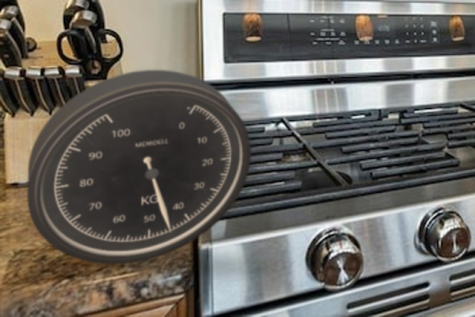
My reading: kg 45
